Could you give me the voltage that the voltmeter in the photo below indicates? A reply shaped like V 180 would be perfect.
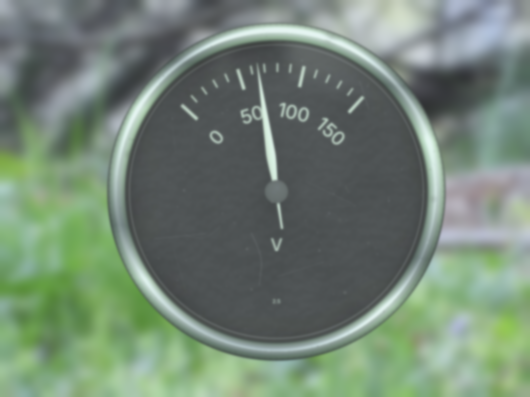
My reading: V 65
